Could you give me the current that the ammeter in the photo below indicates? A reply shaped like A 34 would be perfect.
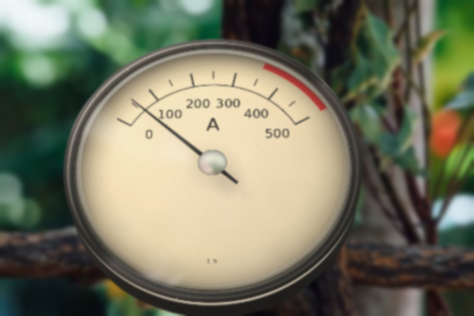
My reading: A 50
